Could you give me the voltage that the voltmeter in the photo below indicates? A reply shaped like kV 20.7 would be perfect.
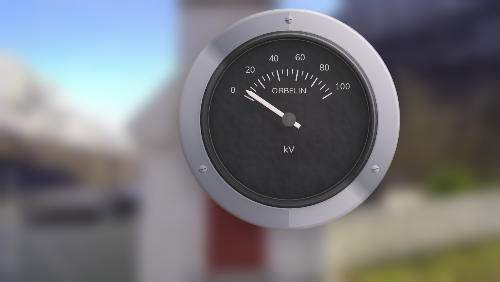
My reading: kV 5
